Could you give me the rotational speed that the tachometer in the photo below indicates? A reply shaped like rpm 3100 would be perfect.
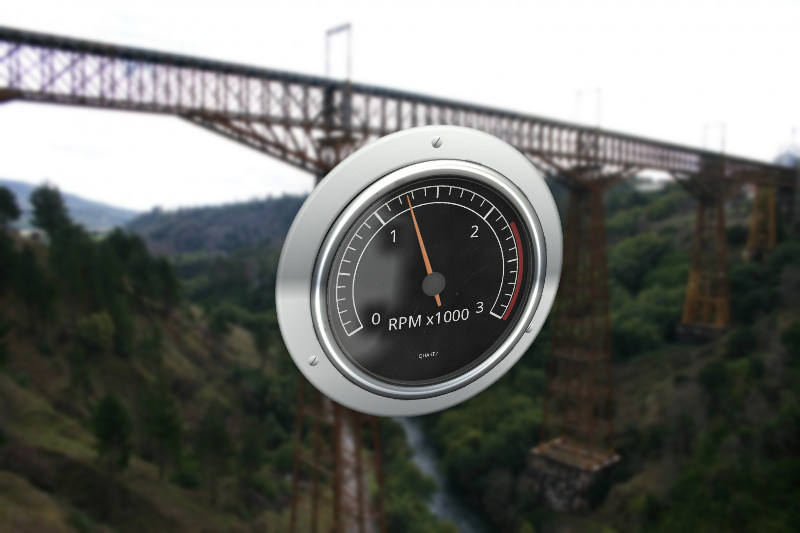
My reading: rpm 1250
